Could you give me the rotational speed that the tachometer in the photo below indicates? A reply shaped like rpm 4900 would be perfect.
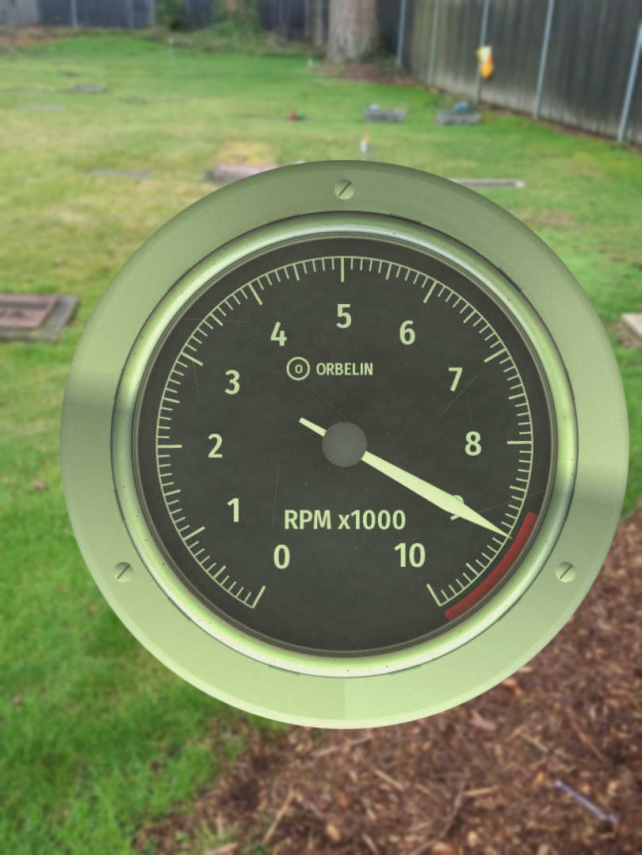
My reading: rpm 9000
